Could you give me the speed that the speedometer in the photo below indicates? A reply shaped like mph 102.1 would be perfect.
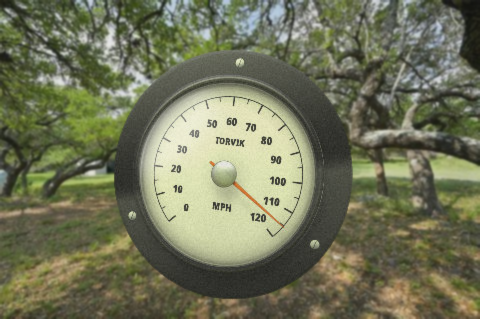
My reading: mph 115
